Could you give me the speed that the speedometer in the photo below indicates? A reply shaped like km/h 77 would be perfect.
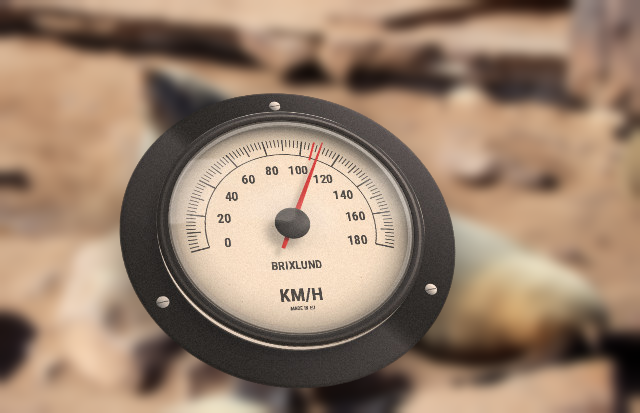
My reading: km/h 110
